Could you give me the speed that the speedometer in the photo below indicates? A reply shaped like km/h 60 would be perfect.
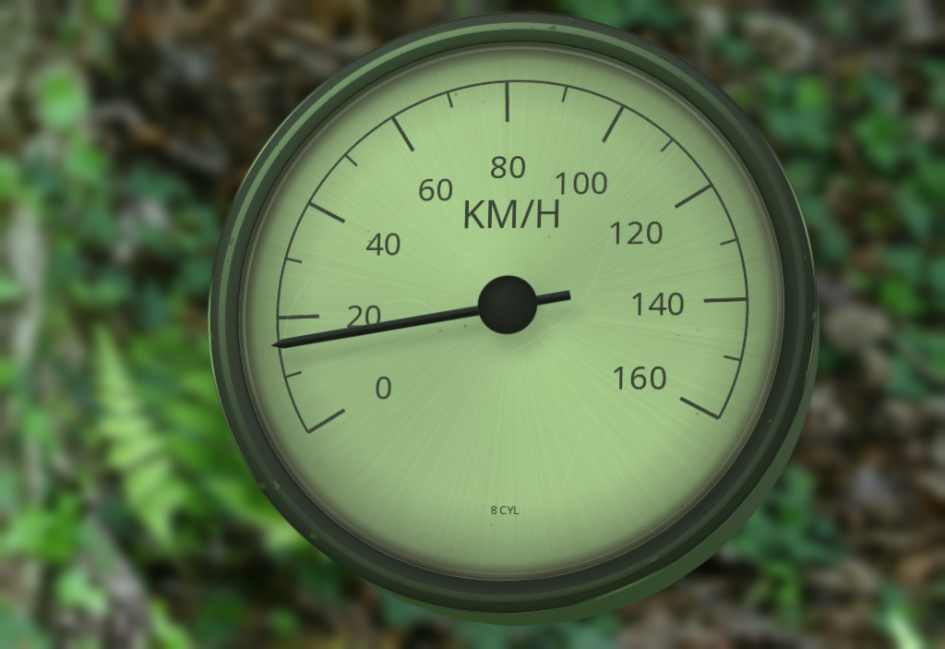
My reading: km/h 15
